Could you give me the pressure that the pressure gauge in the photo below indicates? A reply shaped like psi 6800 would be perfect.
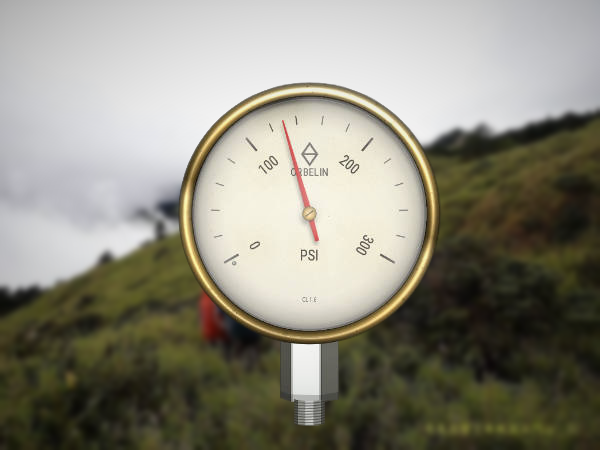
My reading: psi 130
